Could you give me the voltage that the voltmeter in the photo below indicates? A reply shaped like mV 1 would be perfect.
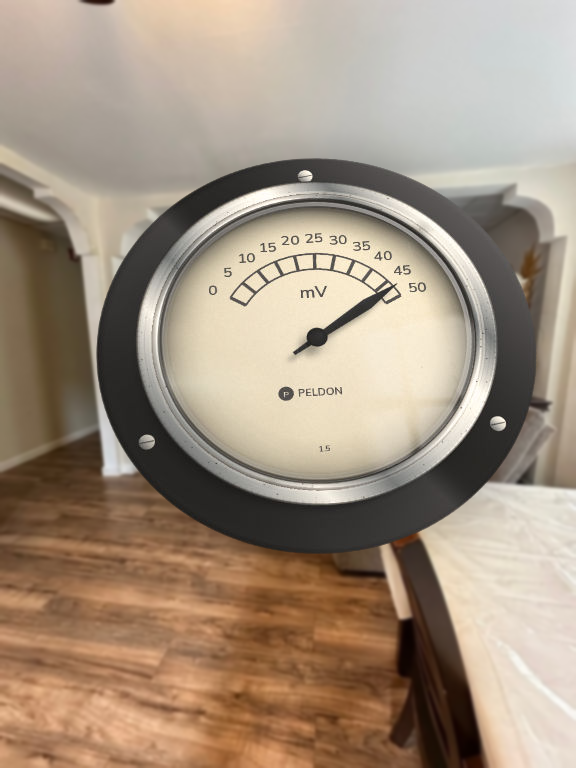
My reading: mV 47.5
